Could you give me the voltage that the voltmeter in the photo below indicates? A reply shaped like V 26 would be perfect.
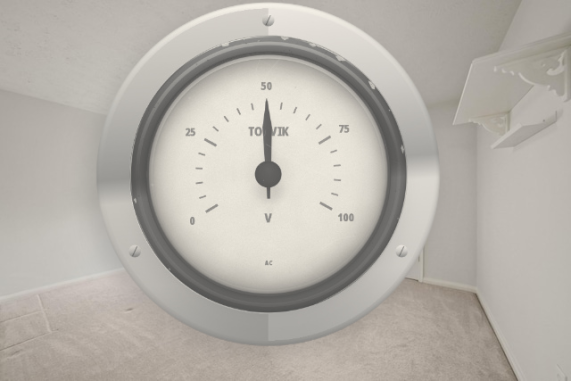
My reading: V 50
